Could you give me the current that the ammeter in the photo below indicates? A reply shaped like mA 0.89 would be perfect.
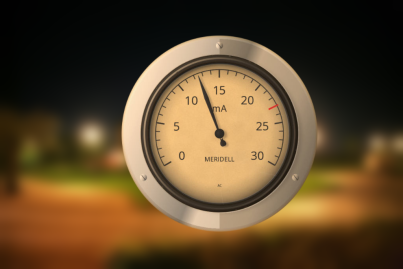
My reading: mA 12.5
